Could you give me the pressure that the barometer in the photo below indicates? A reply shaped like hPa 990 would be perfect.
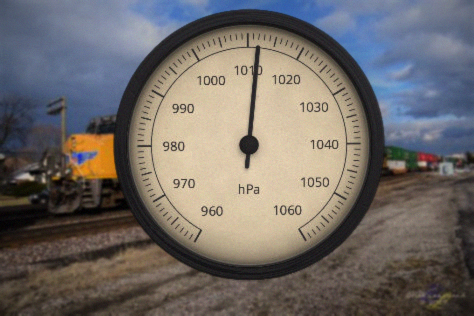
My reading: hPa 1012
